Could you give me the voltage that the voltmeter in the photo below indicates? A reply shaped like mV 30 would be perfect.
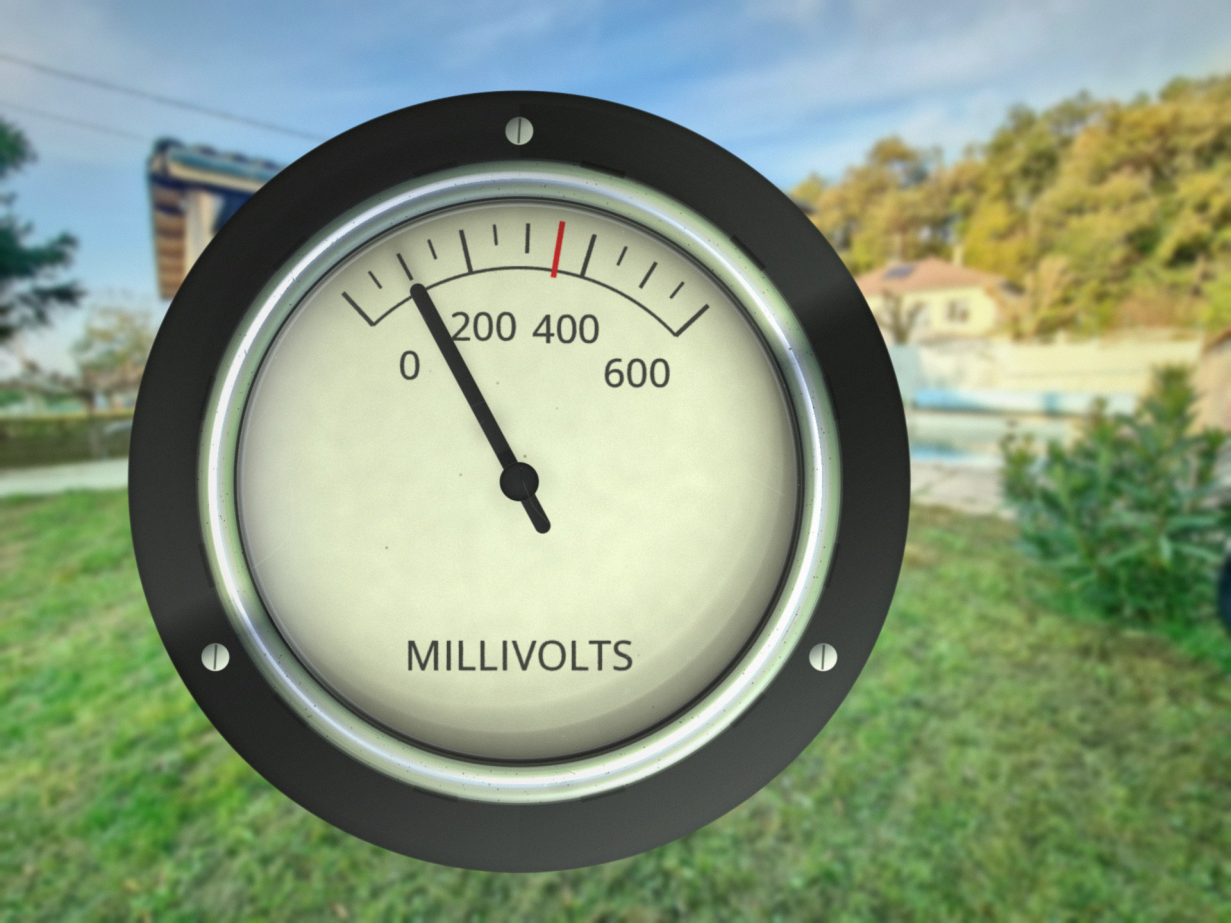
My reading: mV 100
